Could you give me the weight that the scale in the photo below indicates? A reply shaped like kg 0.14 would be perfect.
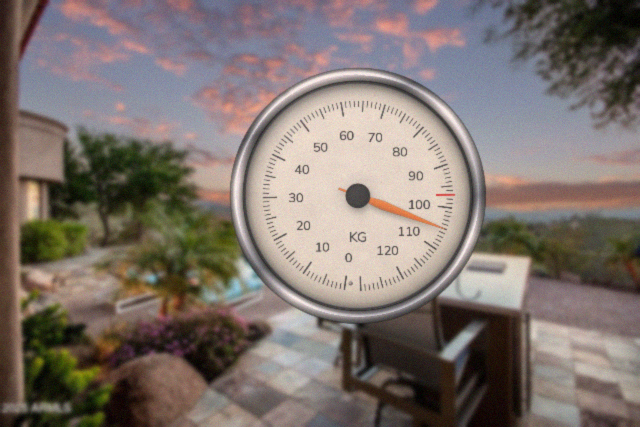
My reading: kg 105
